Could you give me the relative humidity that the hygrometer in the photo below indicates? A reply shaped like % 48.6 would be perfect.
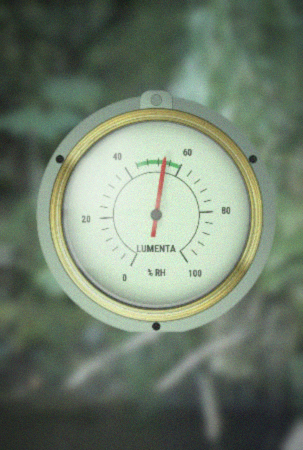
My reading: % 54
